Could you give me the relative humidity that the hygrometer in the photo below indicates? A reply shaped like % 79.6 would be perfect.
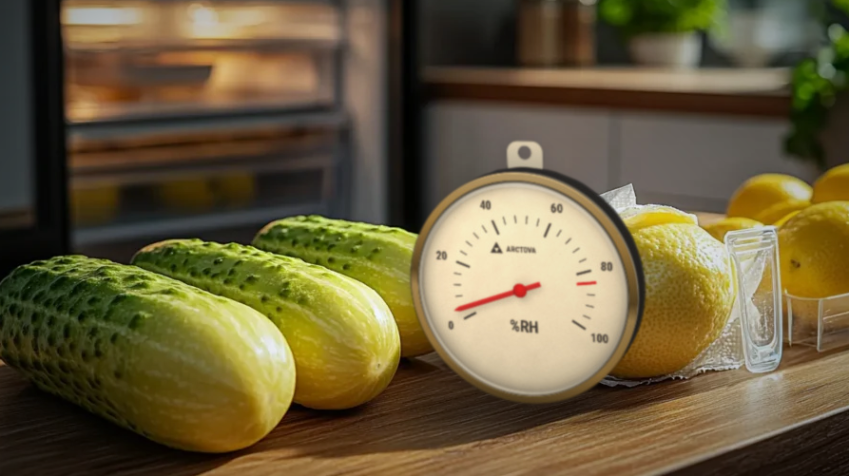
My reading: % 4
